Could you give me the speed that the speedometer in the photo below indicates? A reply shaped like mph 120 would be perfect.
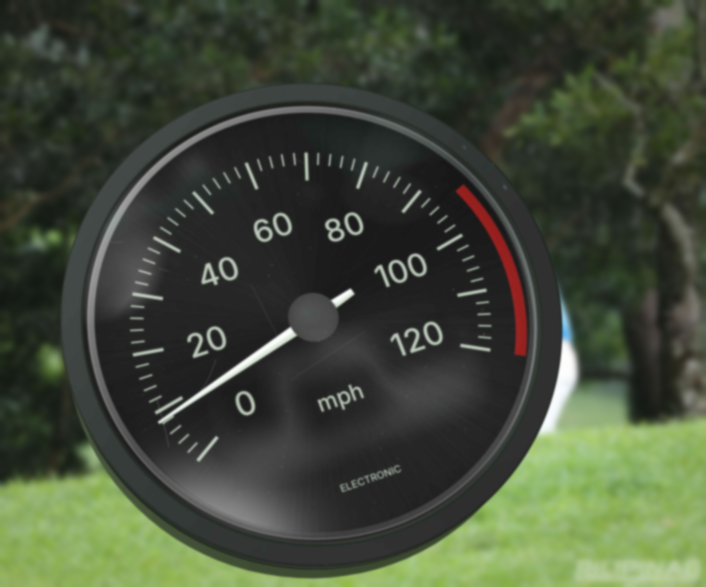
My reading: mph 8
